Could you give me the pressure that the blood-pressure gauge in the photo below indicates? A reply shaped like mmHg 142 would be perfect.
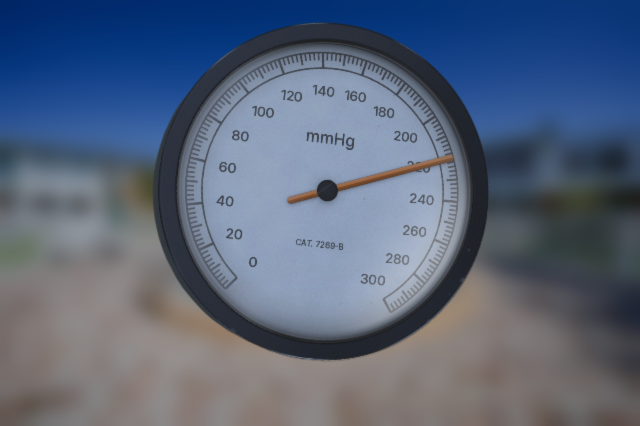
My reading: mmHg 220
